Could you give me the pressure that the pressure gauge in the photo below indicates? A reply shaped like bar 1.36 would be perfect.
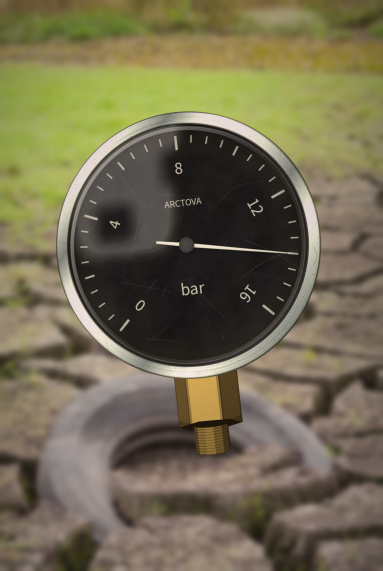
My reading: bar 14
